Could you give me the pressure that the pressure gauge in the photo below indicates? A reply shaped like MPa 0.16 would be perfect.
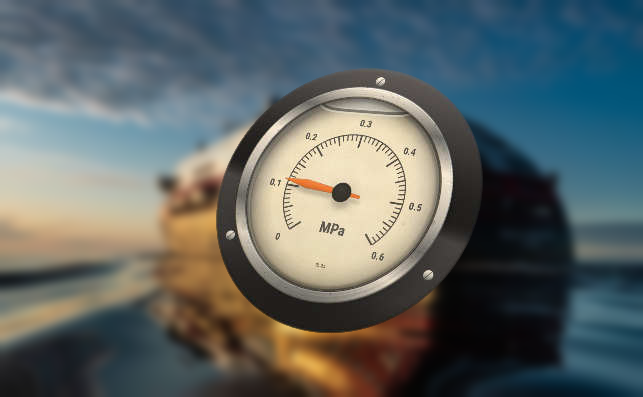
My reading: MPa 0.11
